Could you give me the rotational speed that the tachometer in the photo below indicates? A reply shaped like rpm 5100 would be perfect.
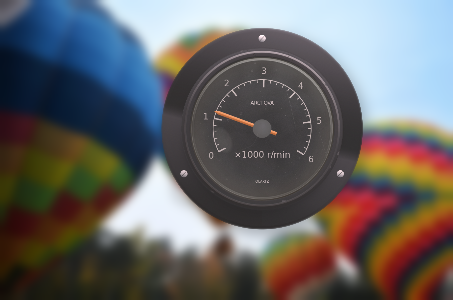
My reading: rpm 1200
